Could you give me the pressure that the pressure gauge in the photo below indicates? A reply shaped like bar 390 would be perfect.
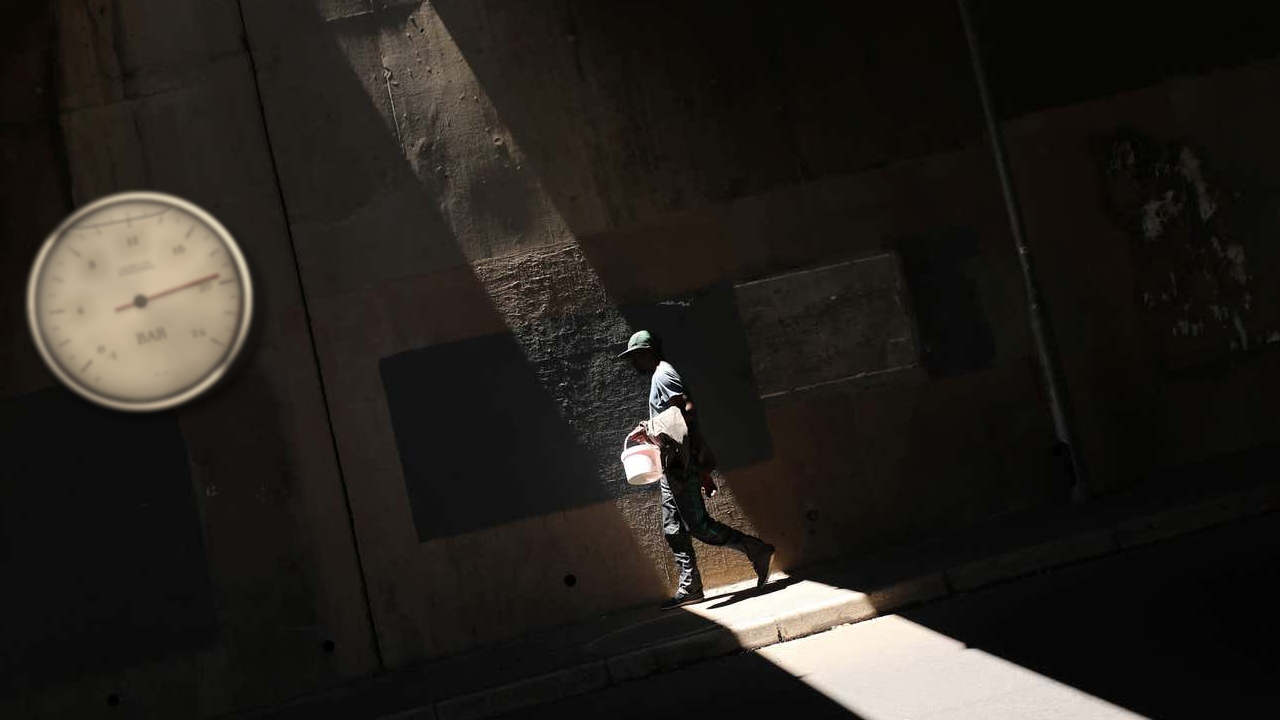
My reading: bar 19.5
